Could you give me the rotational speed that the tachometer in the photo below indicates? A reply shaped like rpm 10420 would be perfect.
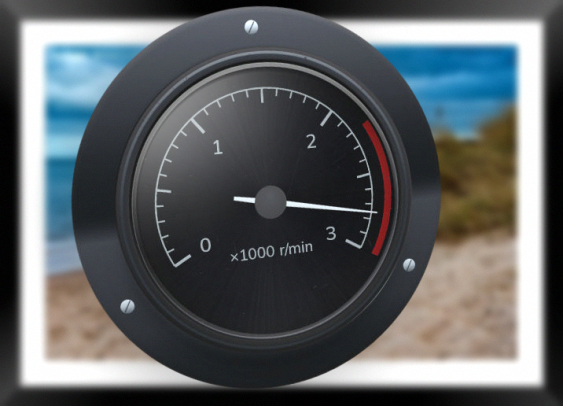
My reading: rpm 2750
